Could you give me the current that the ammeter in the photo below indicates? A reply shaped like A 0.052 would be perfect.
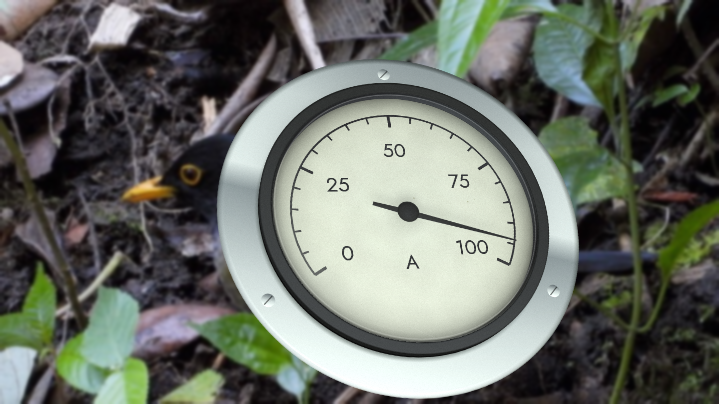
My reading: A 95
